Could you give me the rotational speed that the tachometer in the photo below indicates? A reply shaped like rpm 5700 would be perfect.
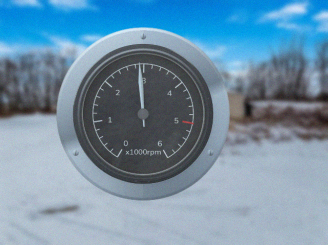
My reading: rpm 2900
